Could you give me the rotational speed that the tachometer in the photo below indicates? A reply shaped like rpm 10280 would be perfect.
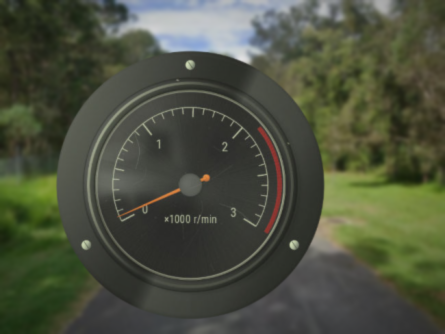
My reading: rpm 50
